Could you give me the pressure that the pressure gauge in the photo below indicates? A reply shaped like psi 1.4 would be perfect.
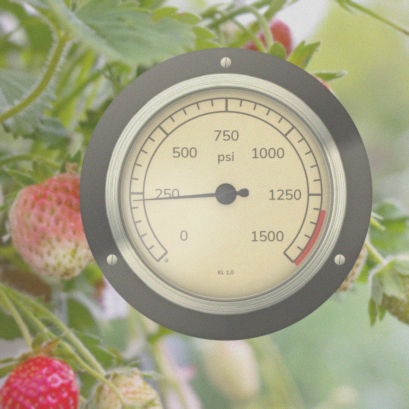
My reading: psi 225
